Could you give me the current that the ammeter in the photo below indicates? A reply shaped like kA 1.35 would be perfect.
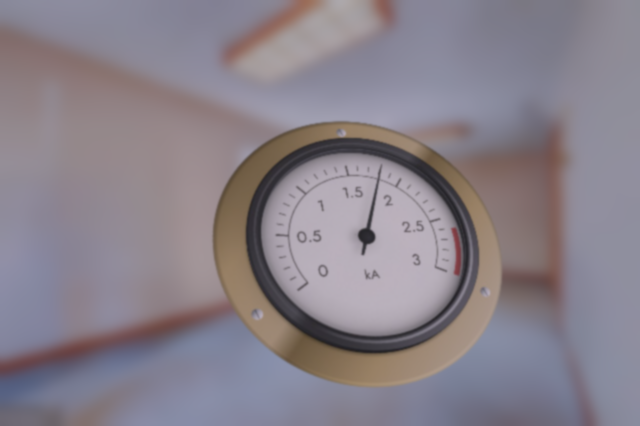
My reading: kA 1.8
